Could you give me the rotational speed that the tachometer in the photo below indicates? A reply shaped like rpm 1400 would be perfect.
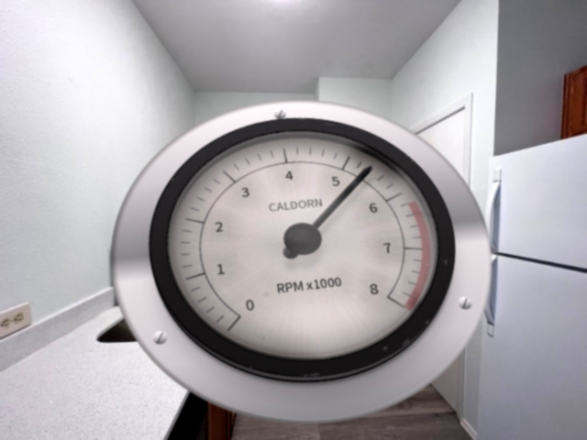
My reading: rpm 5400
